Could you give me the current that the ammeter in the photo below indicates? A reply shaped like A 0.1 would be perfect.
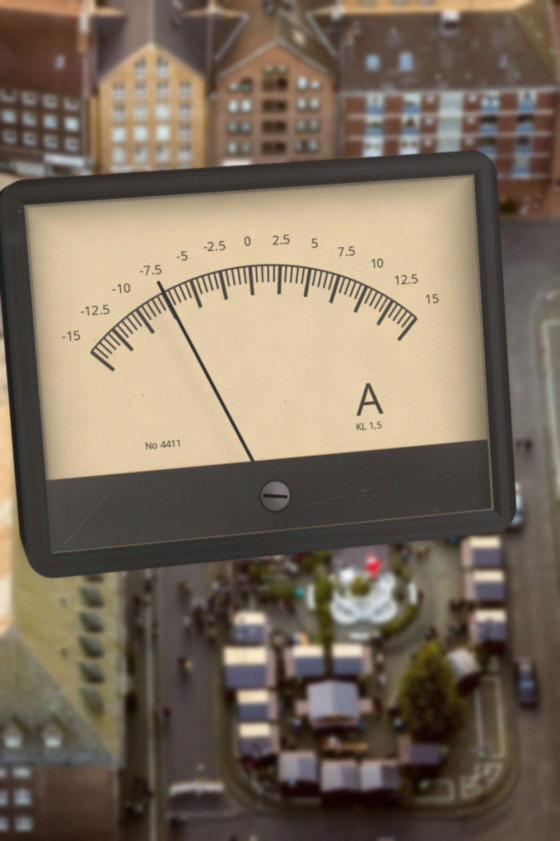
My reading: A -7.5
